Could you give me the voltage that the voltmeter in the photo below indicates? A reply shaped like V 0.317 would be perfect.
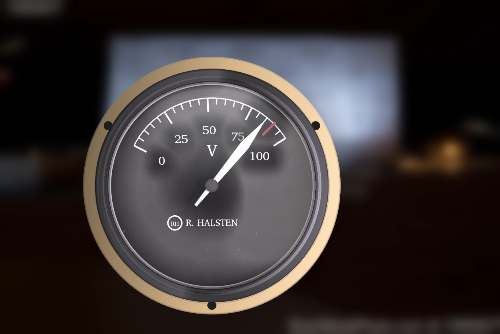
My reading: V 85
